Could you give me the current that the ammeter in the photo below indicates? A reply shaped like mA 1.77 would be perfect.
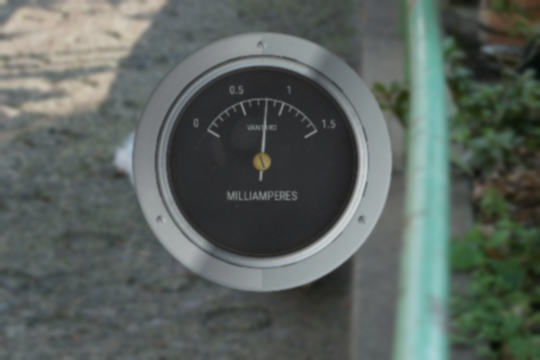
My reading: mA 0.8
